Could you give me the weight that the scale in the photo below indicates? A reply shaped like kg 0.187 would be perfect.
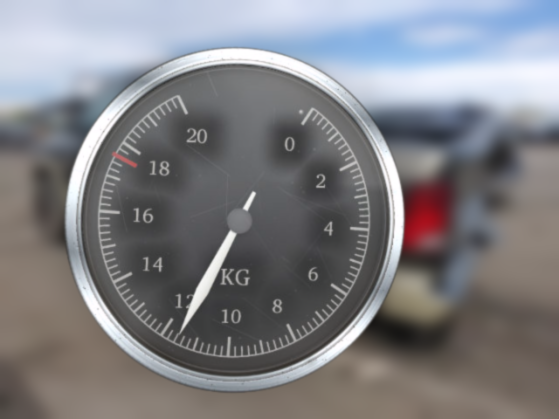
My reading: kg 11.6
